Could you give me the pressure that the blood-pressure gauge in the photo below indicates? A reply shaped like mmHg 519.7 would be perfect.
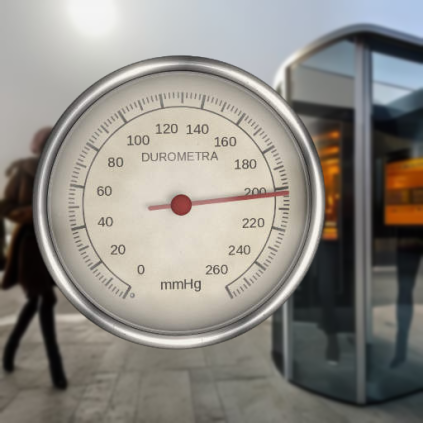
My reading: mmHg 202
